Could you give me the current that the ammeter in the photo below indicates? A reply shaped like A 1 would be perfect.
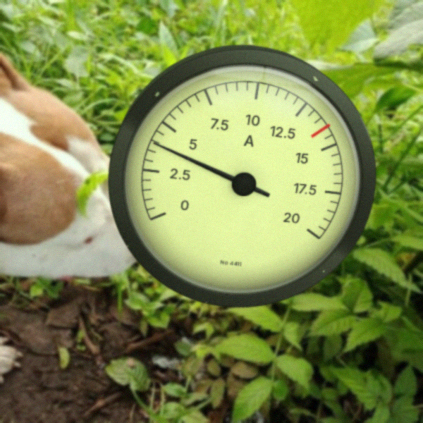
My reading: A 4
